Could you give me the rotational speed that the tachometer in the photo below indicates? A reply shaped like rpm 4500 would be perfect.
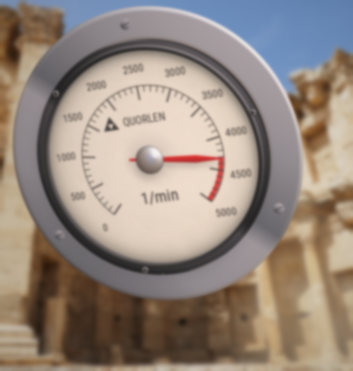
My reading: rpm 4300
